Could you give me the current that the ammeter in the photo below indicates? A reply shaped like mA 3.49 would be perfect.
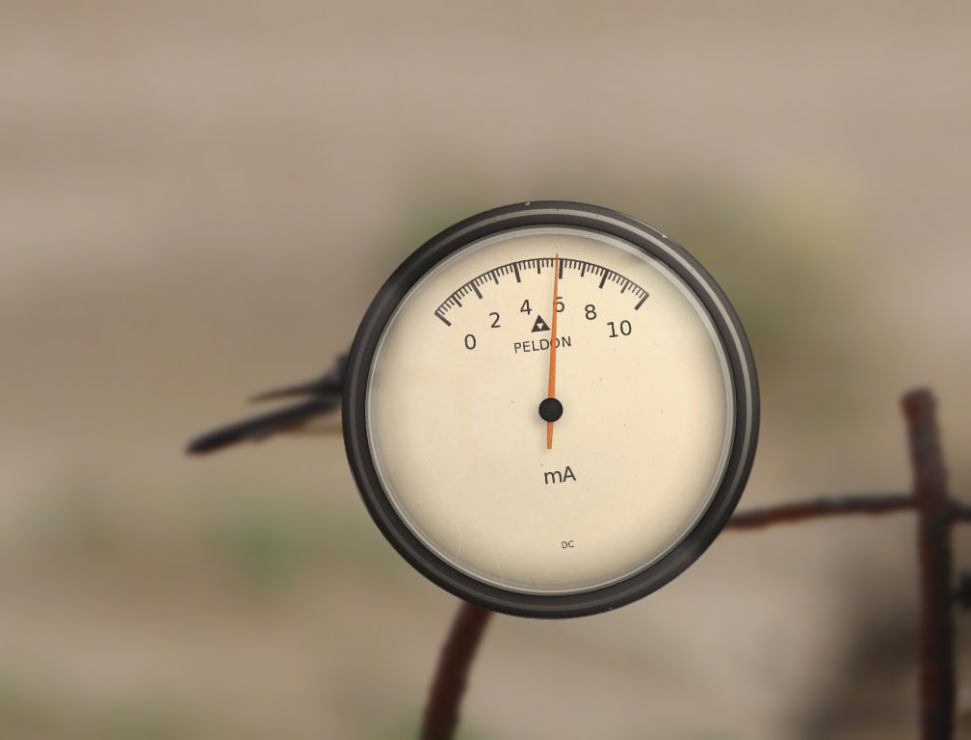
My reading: mA 5.8
